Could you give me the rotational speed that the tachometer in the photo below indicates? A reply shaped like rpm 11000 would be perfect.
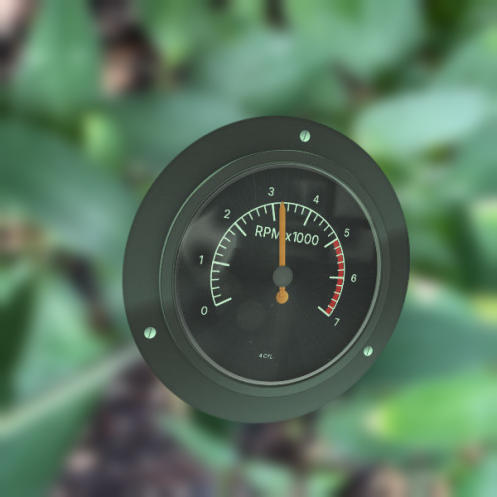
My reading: rpm 3200
